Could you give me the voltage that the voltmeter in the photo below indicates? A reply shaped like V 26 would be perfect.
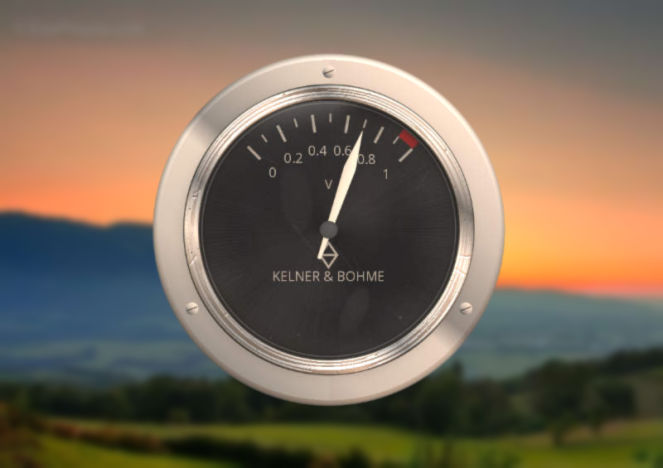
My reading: V 0.7
